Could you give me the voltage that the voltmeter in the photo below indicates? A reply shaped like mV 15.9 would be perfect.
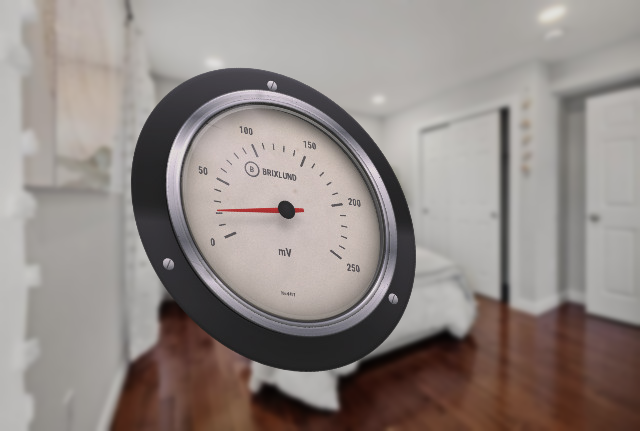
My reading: mV 20
